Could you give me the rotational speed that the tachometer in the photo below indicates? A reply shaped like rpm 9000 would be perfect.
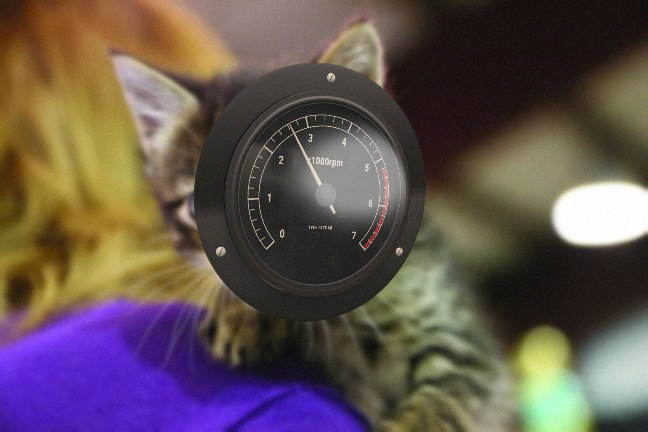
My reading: rpm 2600
